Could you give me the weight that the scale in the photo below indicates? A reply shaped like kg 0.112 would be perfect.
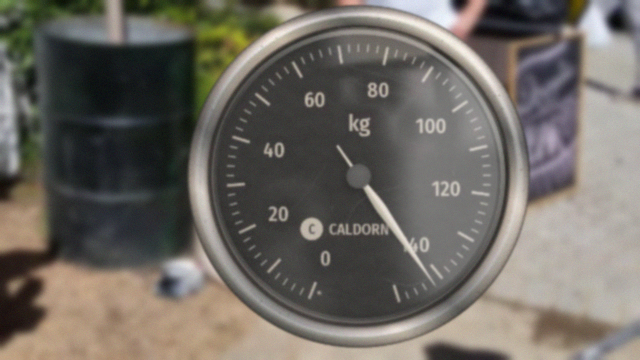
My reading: kg 142
